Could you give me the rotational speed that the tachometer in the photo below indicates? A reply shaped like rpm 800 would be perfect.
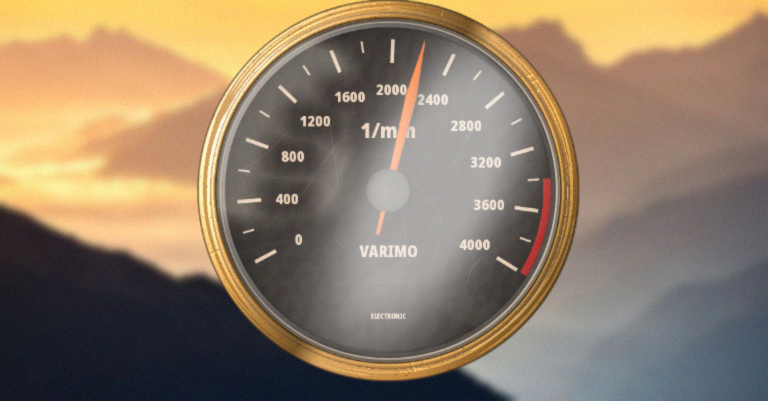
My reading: rpm 2200
